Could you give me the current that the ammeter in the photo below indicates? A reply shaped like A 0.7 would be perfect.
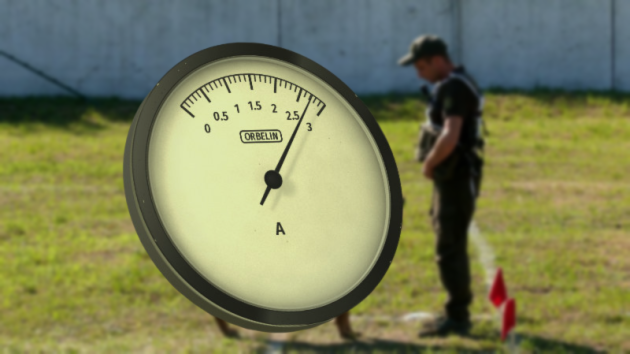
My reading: A 2.7
